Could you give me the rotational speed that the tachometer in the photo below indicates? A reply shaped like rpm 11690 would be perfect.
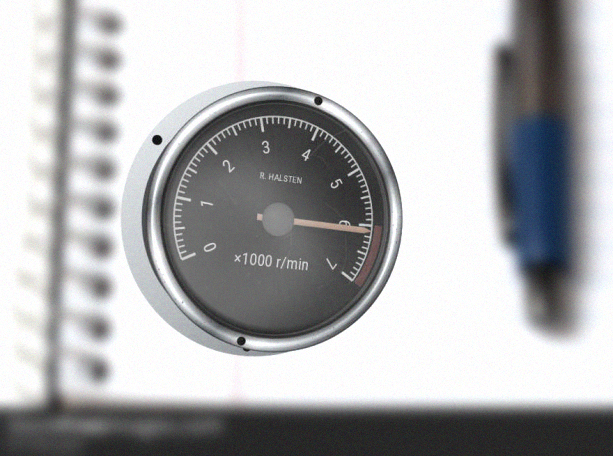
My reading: rpm 6100
